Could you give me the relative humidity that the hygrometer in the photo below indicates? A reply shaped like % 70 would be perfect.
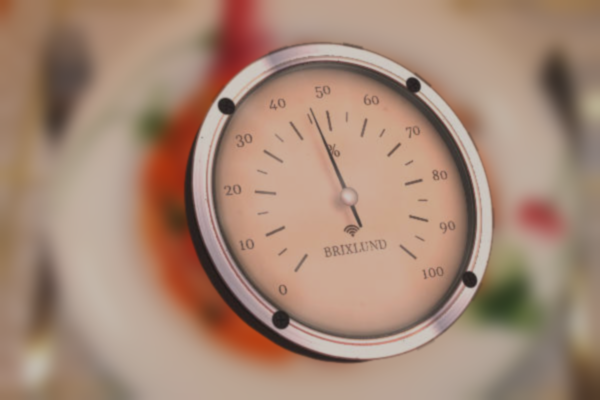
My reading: % 45
